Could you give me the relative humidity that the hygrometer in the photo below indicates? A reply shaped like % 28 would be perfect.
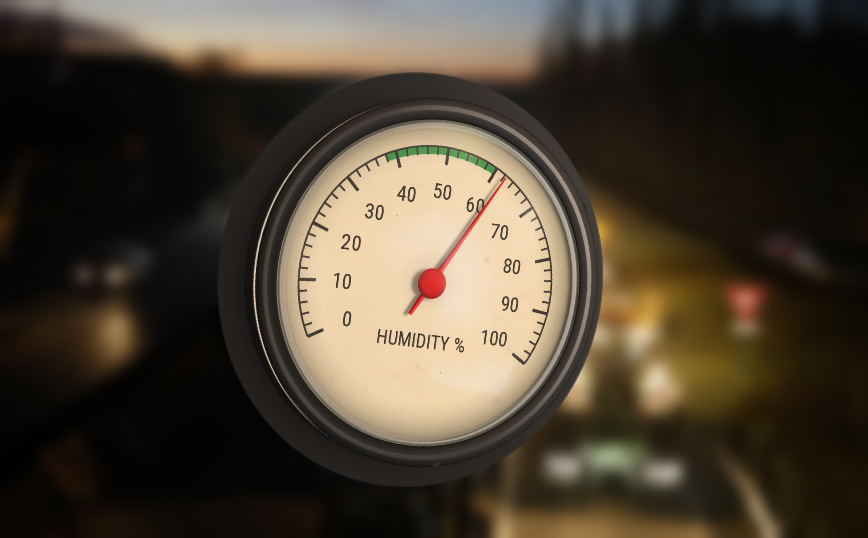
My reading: % 62
